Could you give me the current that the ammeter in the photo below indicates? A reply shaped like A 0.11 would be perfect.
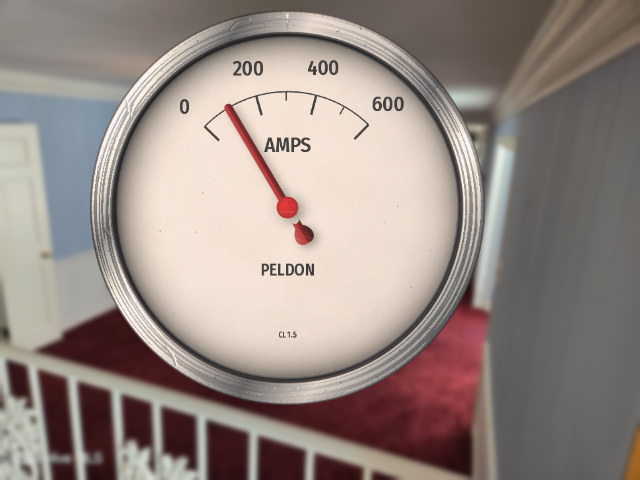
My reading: A 100
